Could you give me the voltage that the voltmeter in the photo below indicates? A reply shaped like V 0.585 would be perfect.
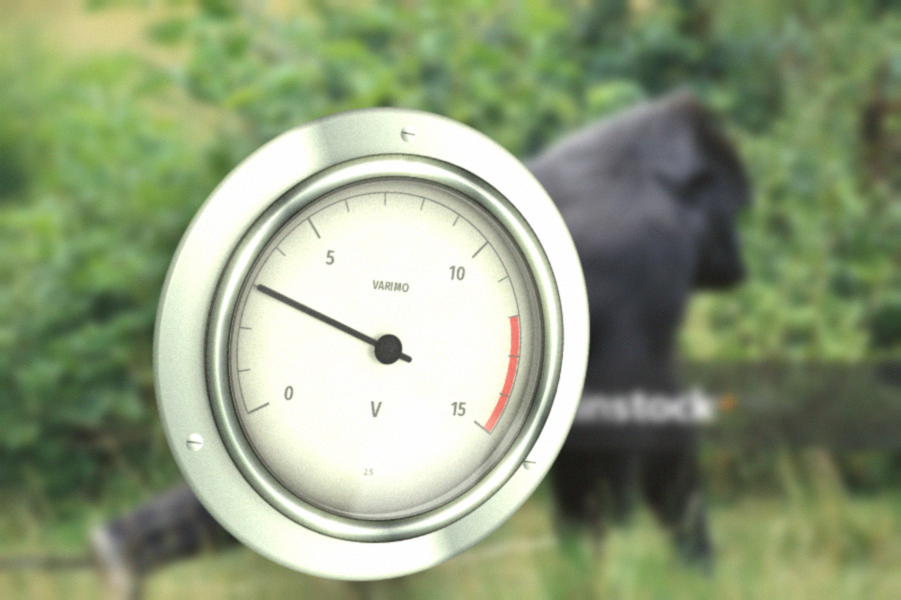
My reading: V 3
